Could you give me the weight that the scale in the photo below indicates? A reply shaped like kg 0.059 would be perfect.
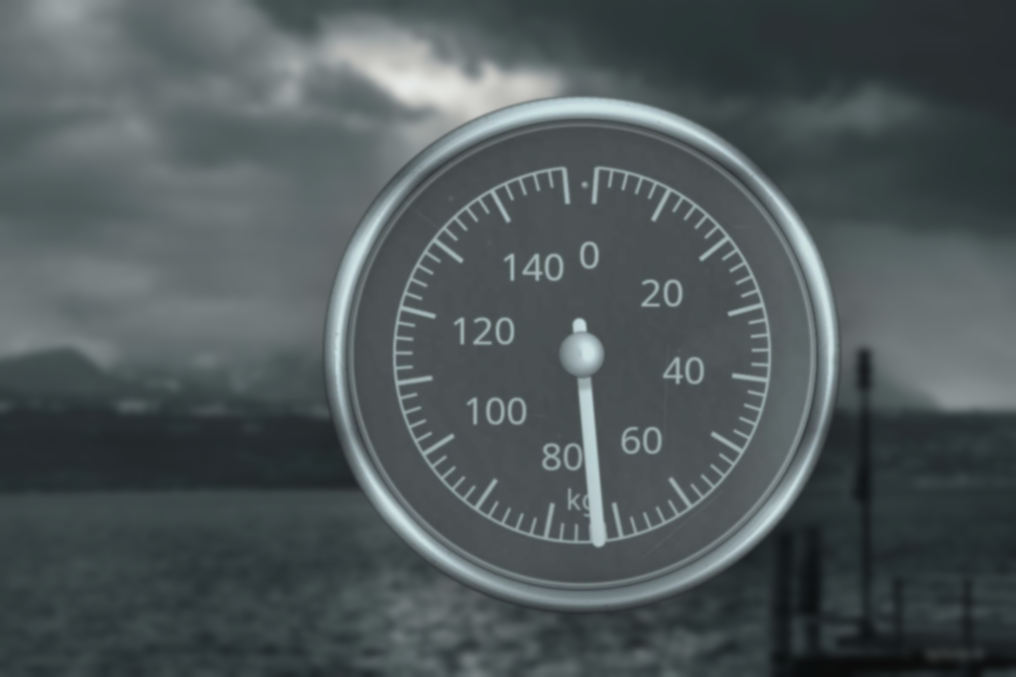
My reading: kg 73
